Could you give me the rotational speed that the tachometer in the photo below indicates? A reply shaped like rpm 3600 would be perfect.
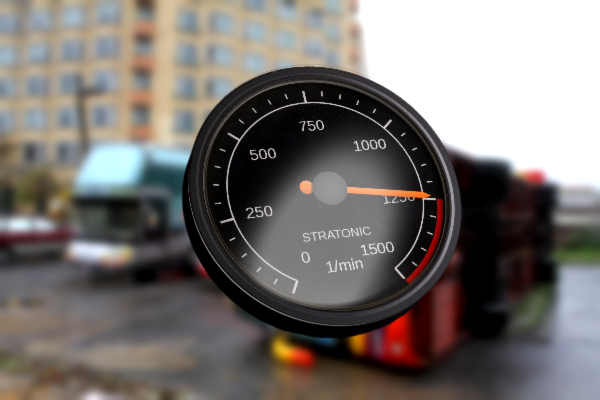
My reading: rpm 1250
